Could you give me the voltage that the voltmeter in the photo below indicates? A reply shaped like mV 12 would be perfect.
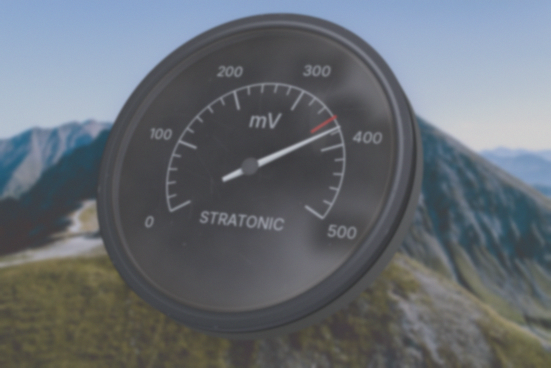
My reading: mV 380
